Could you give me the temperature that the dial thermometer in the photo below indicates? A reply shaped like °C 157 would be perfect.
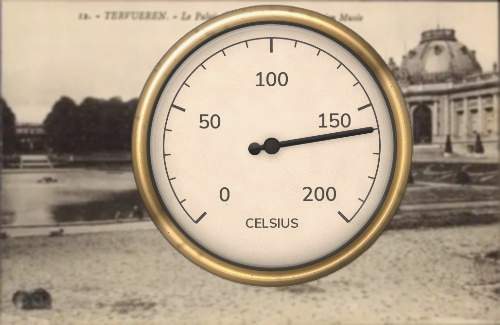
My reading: °C 160
